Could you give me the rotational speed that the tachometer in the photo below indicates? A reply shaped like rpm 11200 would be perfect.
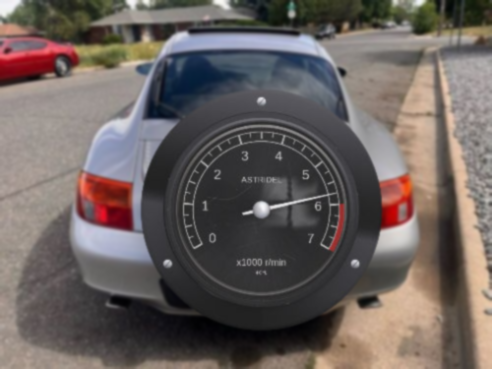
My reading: rpm 5750
